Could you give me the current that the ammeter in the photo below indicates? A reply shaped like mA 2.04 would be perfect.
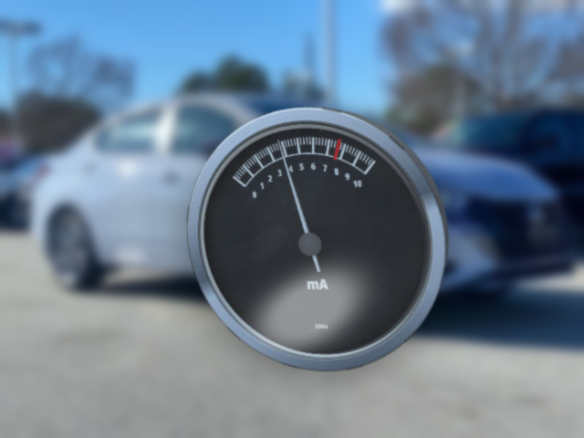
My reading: mA 4
